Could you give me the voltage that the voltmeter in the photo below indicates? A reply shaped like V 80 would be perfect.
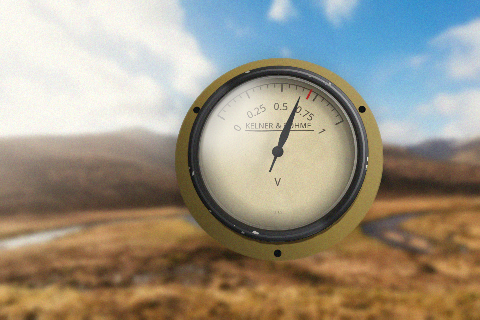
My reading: V 0.65
